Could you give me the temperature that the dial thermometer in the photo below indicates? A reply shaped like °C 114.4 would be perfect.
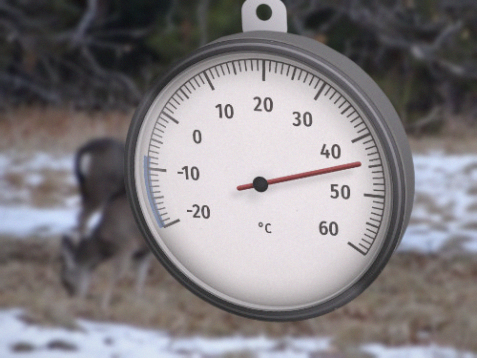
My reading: °C 44
